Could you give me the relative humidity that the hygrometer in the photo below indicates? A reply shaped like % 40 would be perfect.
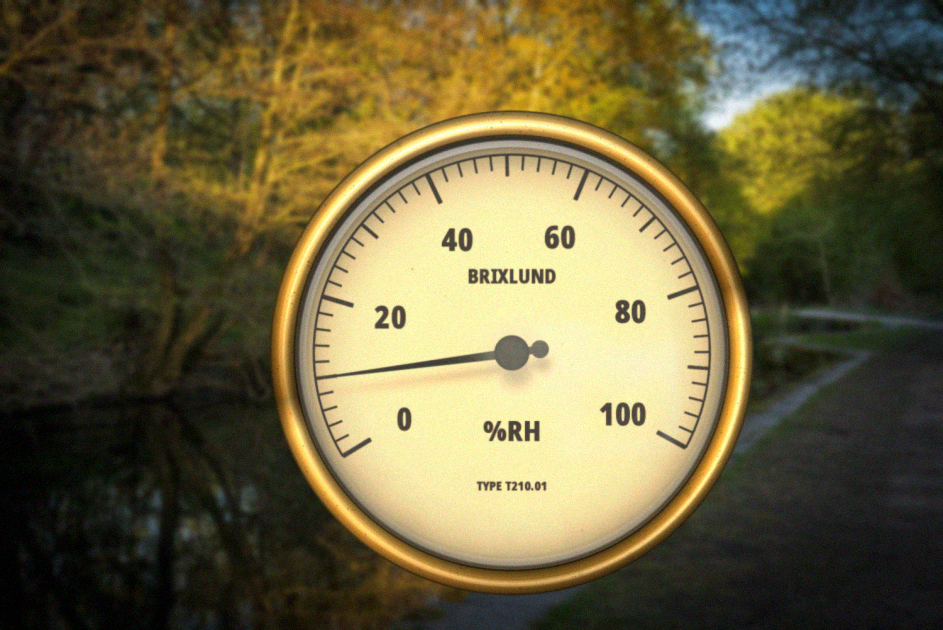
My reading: % 10
